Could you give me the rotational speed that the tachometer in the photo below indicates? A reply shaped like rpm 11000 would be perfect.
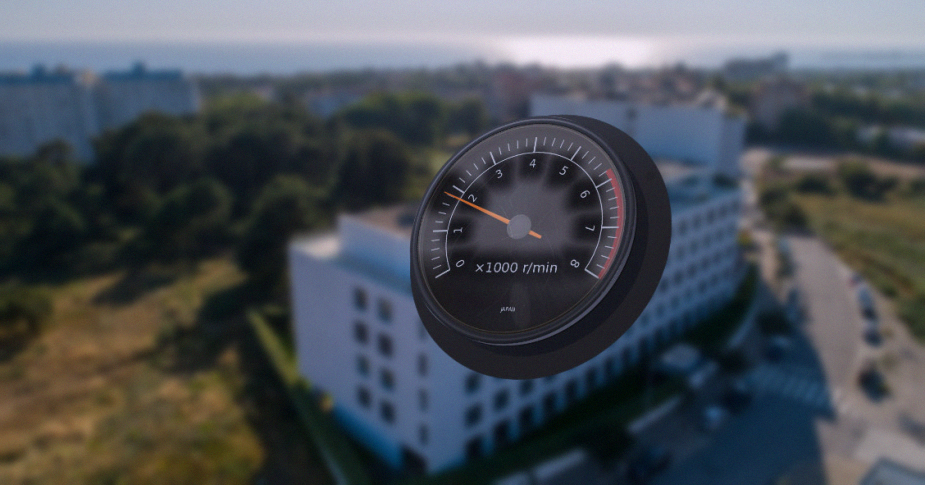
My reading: rpm 1800
